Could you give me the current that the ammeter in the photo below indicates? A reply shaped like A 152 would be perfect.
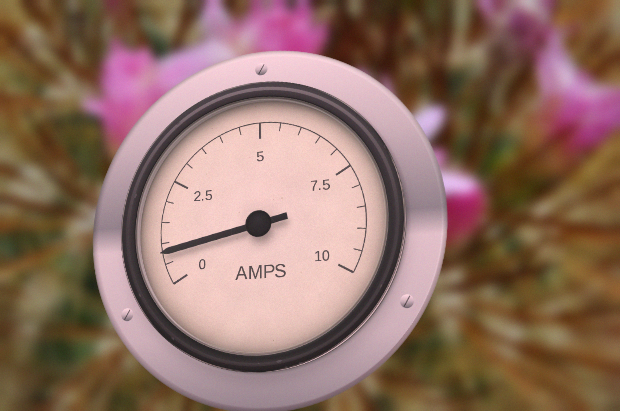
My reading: A 0.75
